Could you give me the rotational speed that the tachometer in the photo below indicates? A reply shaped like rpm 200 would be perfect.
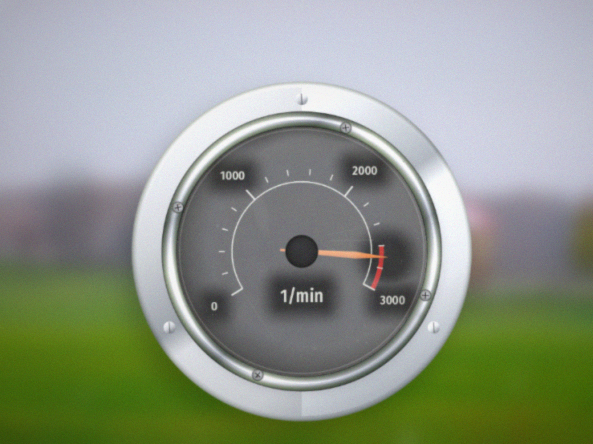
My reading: rpm 2700
